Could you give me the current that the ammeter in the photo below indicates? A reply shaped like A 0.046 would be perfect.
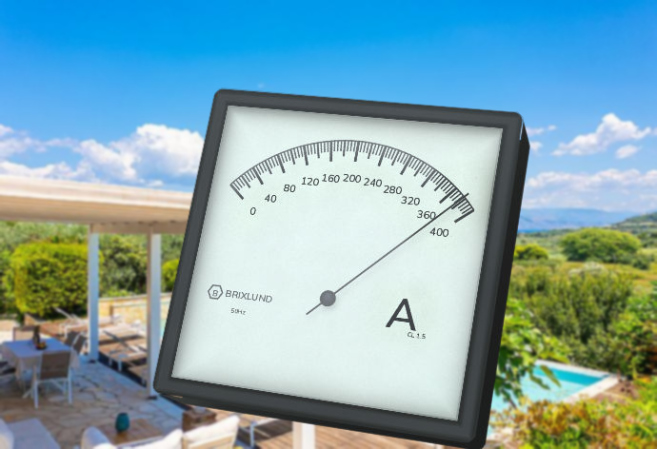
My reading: A 380
